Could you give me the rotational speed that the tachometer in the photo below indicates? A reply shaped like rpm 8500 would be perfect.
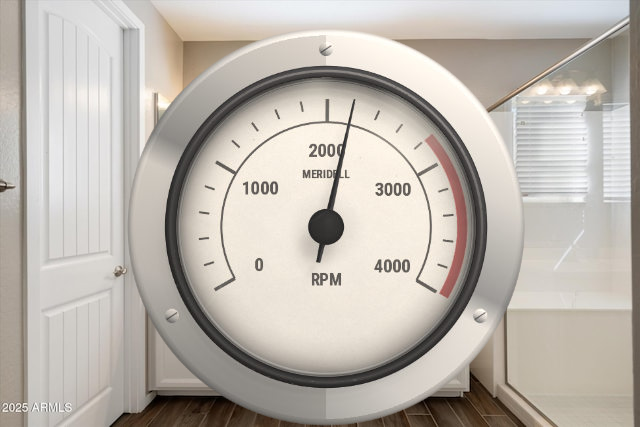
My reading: rpm 2200
